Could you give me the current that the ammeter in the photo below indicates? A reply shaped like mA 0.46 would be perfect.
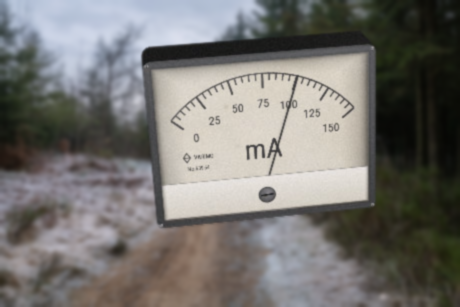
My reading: mA 100
